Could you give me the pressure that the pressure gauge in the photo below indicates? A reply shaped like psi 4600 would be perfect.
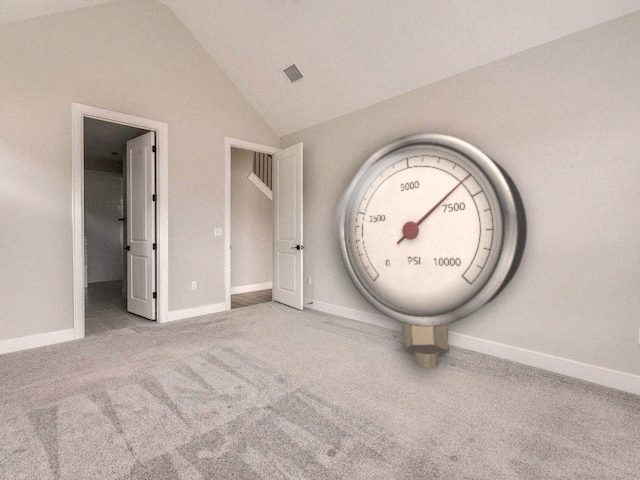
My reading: psi 7000
